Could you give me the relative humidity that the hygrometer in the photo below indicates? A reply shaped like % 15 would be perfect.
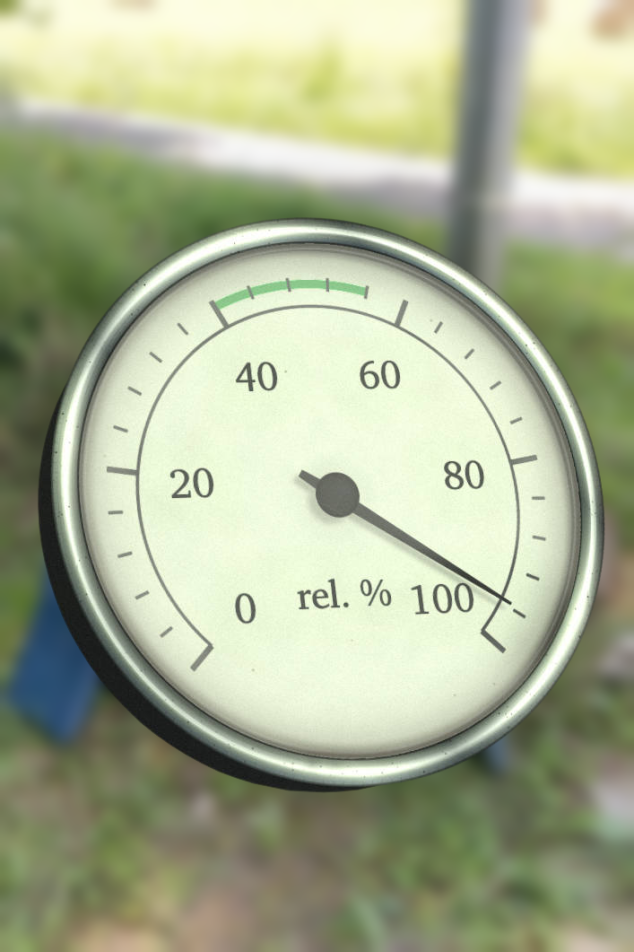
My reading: % 96
